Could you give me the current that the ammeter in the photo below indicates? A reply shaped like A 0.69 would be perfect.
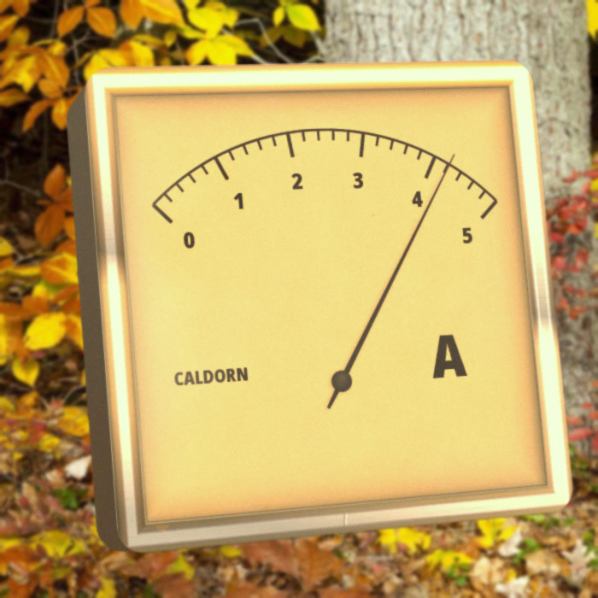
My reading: A 4.2
